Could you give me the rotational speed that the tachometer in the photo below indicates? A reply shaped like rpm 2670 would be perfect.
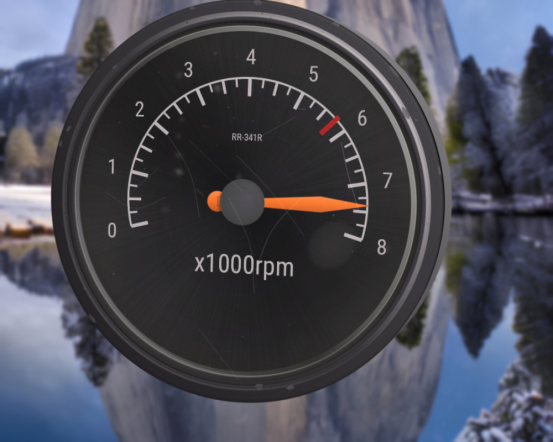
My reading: rpm 7375
